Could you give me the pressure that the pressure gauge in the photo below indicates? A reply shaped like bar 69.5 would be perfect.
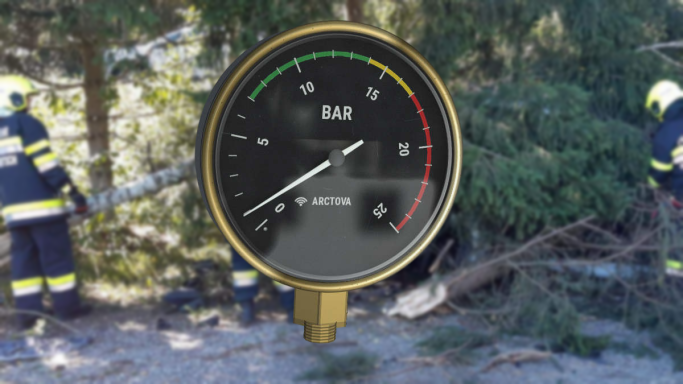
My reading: bar 1
